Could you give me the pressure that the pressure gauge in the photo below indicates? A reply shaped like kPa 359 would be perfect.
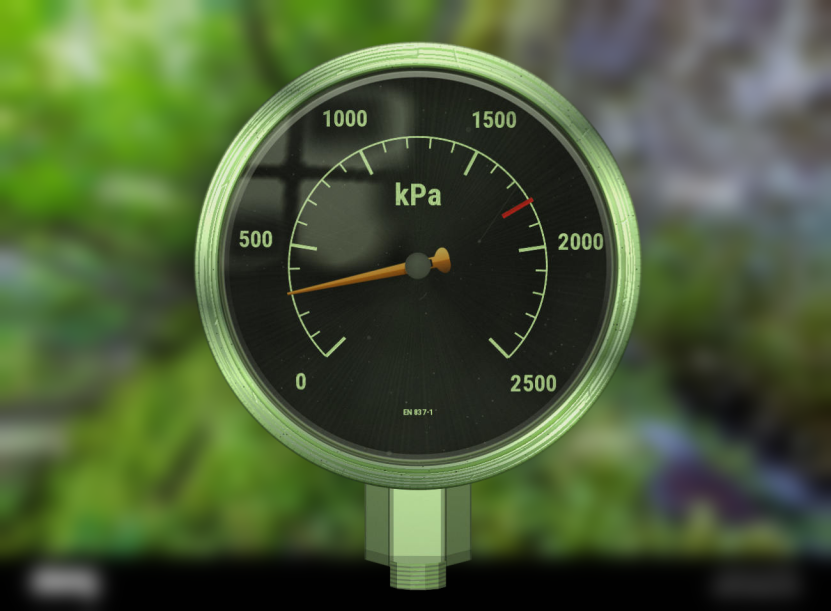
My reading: kPa 300
